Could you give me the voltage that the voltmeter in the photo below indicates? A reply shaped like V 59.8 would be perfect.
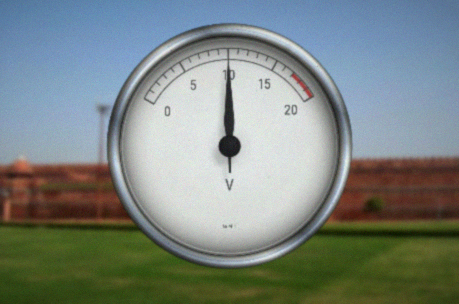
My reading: V 10
